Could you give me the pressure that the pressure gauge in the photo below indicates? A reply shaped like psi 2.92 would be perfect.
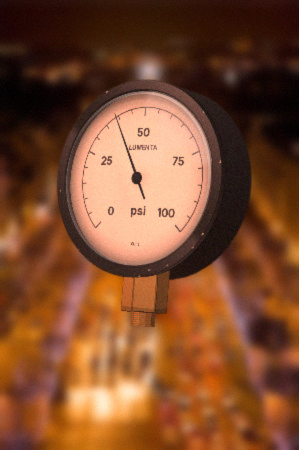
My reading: psi 40
